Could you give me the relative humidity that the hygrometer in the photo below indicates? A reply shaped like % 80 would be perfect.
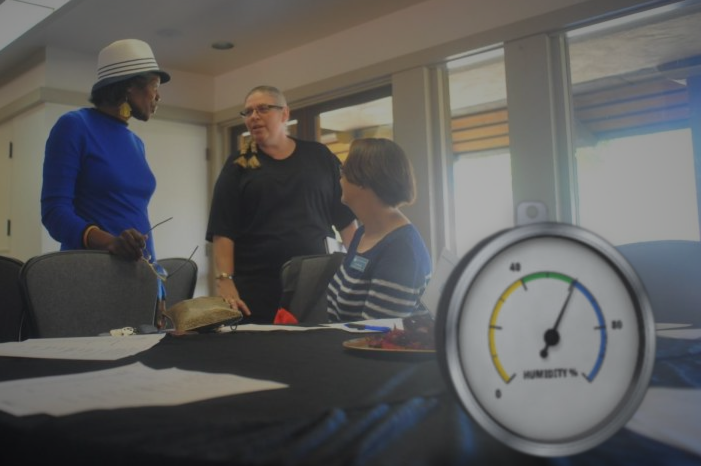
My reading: % 60
